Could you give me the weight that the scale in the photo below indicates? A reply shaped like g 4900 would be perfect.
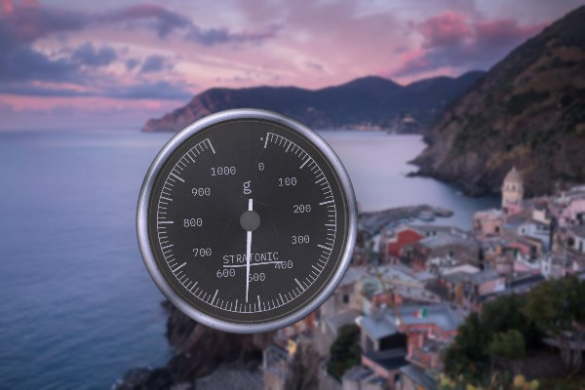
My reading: g 530
